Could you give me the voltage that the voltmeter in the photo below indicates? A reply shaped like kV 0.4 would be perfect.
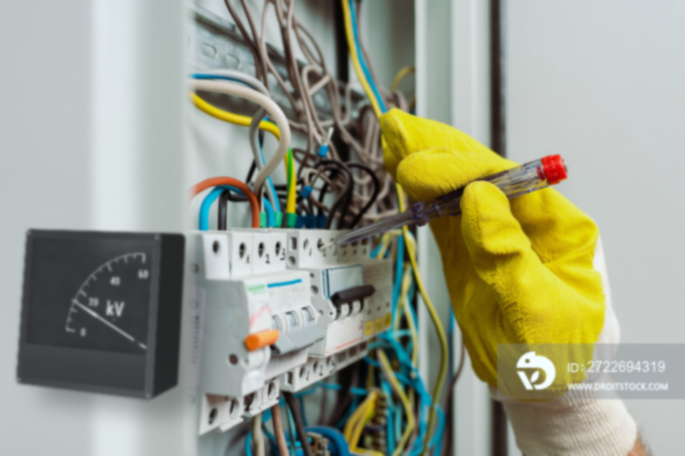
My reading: kV 15
